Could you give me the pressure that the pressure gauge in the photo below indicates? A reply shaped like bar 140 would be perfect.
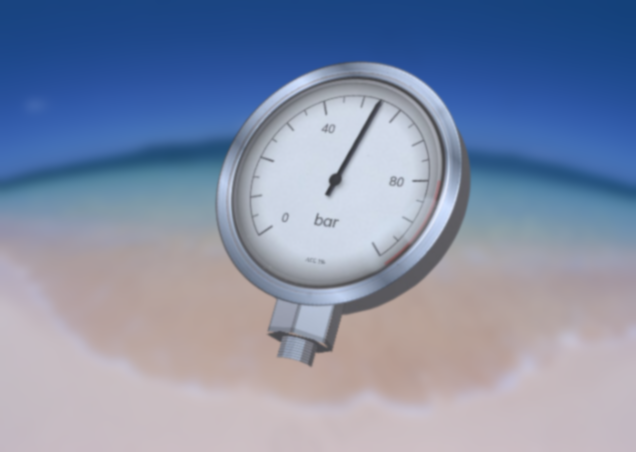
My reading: bar 55
